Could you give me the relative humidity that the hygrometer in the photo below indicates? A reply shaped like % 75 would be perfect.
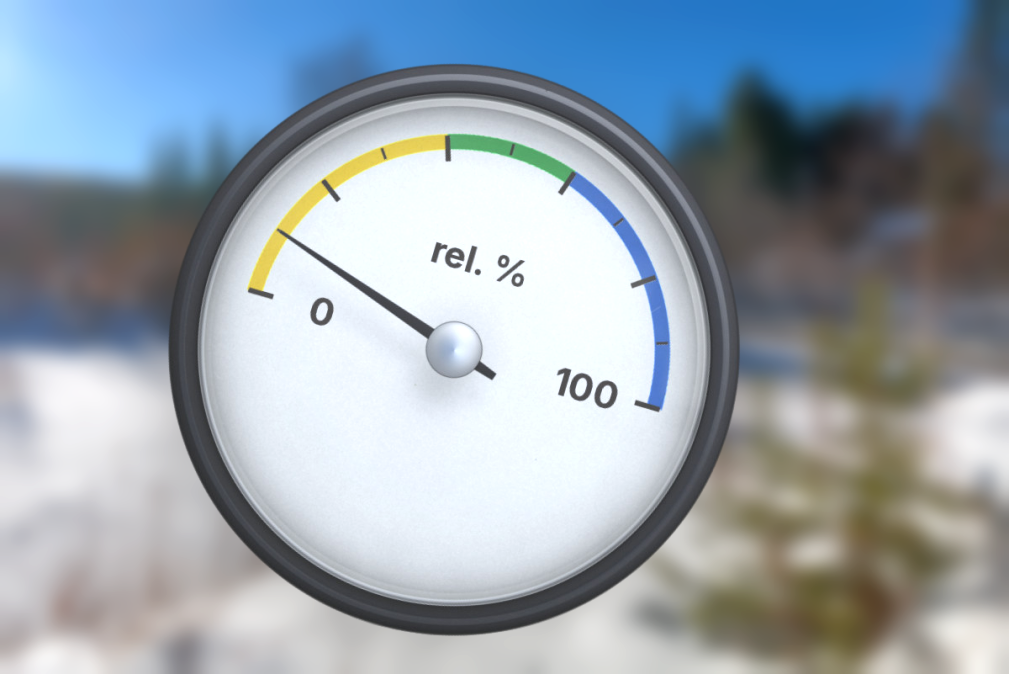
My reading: % 10
